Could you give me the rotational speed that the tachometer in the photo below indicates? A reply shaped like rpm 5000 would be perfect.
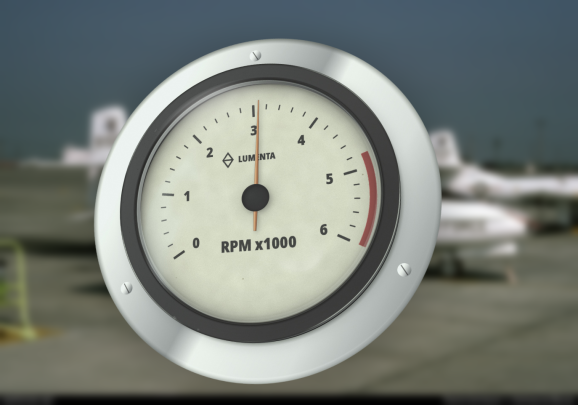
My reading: rpm 3100
